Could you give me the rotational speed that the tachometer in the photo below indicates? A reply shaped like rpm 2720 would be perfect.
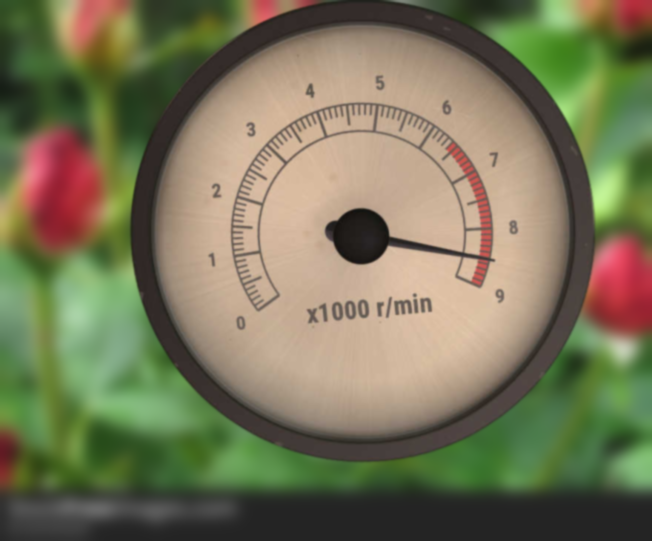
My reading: rpm 8500
